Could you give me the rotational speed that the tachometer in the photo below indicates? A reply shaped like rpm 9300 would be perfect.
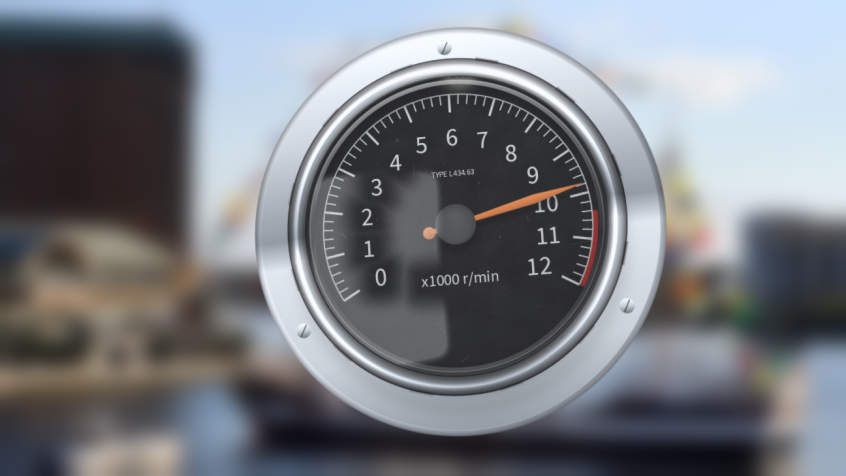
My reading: rpm 9800
